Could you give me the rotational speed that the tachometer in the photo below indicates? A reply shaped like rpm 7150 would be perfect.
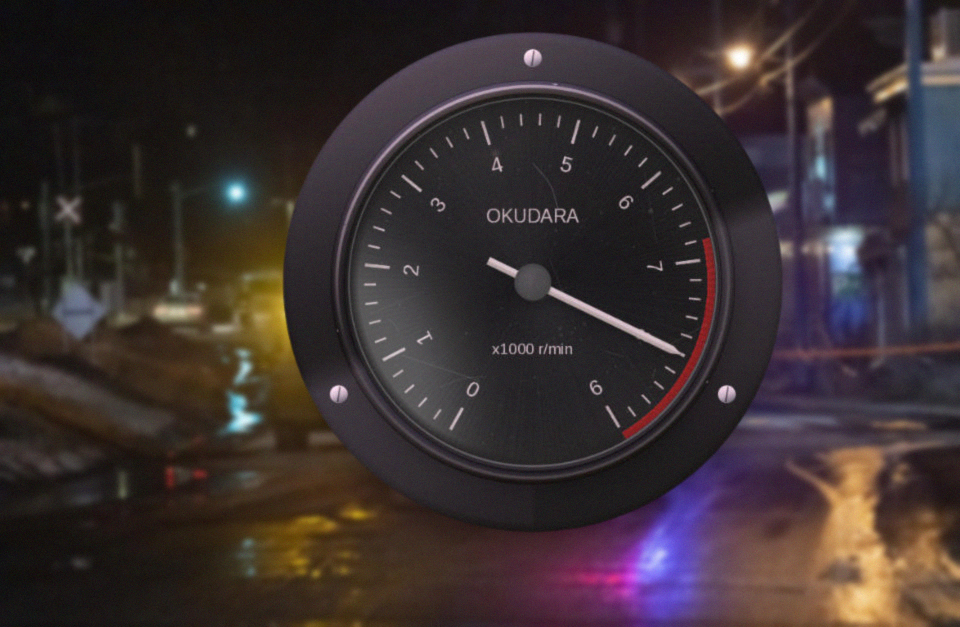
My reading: rpm 8000
